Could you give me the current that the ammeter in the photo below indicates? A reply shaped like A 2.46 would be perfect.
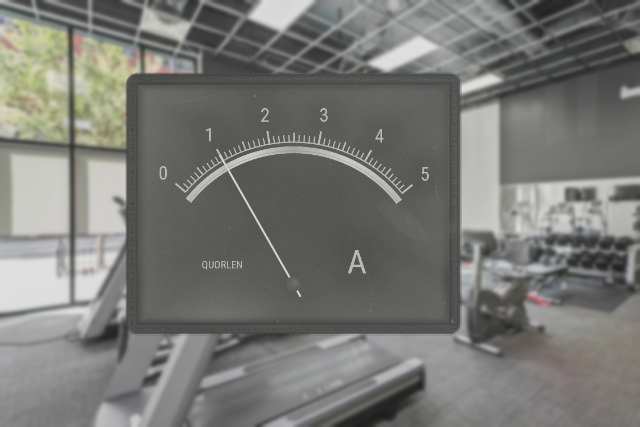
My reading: A 1
